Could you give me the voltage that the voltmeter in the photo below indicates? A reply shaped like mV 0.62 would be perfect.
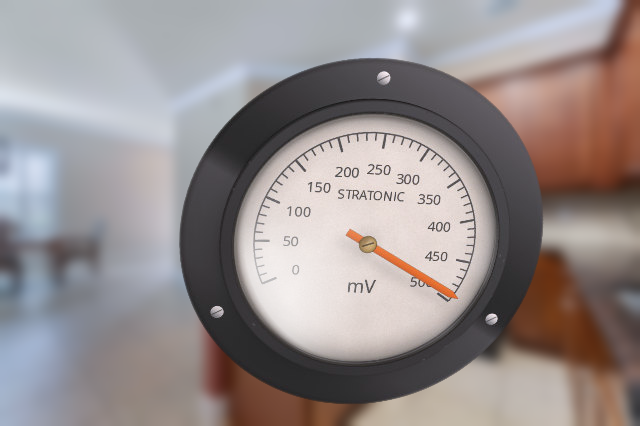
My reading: mV 490
